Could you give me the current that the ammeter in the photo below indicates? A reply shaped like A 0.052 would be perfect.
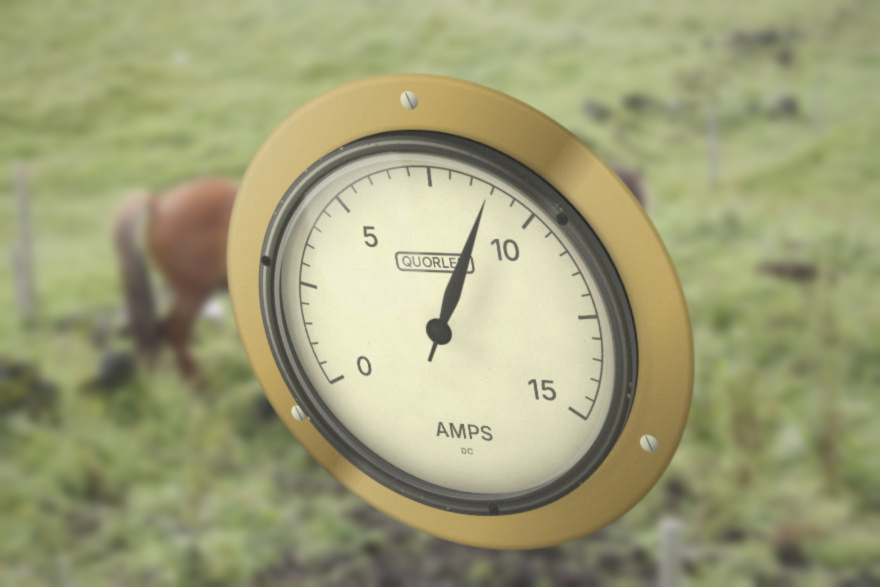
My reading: A 9
